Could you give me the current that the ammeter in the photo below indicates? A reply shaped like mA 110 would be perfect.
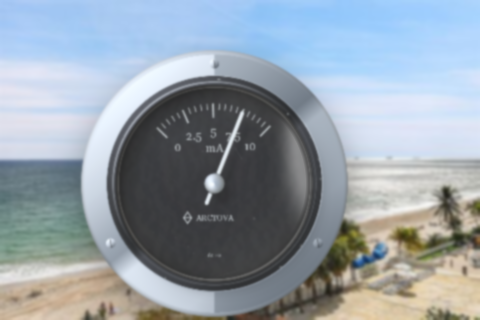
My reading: mA 7.5
